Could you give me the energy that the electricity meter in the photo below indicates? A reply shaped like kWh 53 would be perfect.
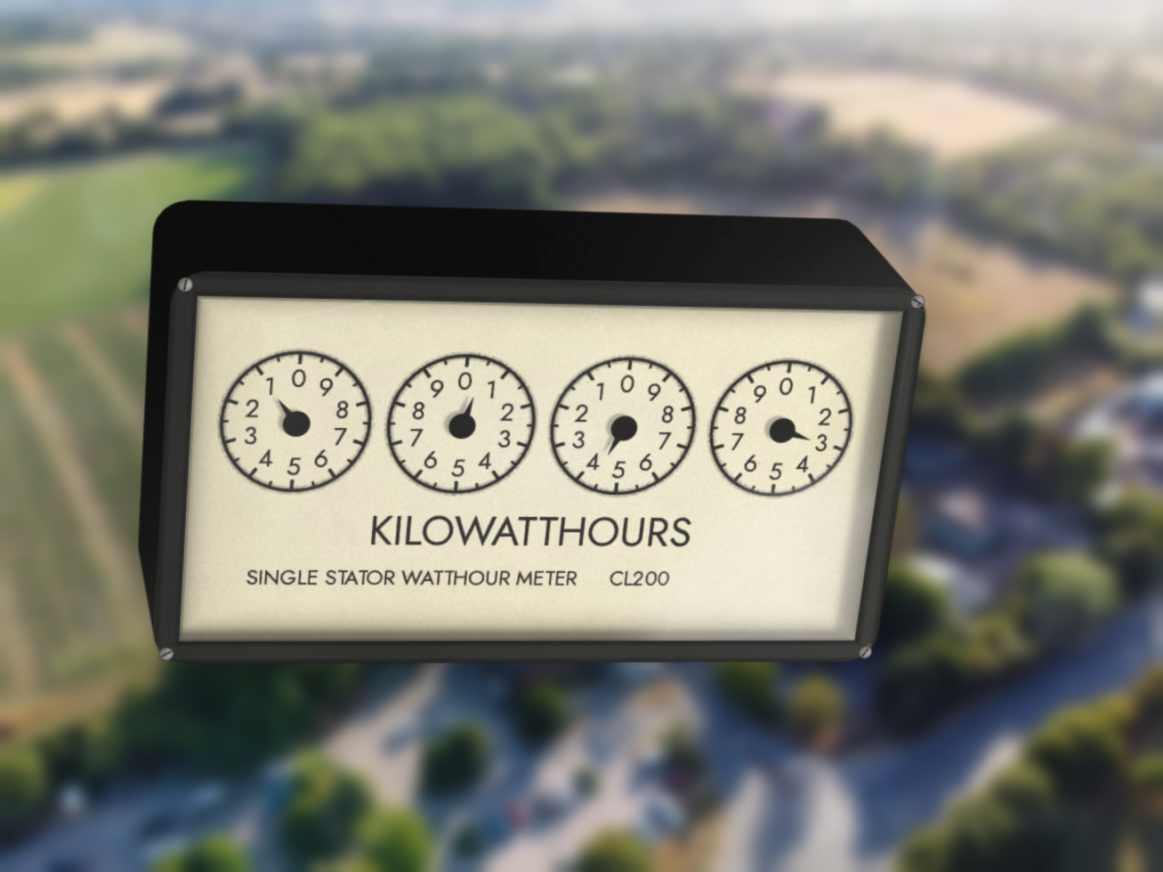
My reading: kWh 1043
